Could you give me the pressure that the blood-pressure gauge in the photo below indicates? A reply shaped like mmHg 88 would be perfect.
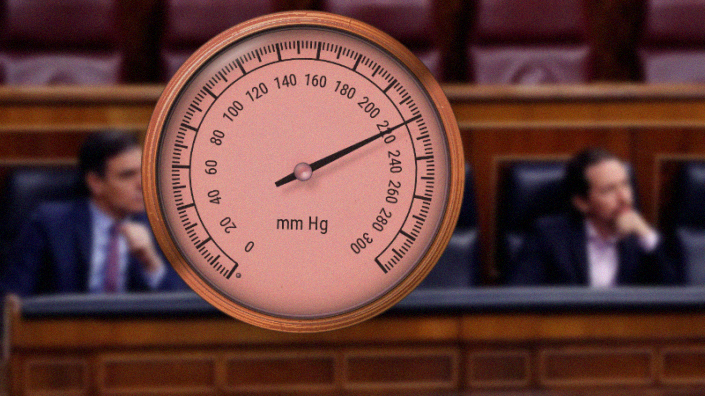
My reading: mmHg 220
